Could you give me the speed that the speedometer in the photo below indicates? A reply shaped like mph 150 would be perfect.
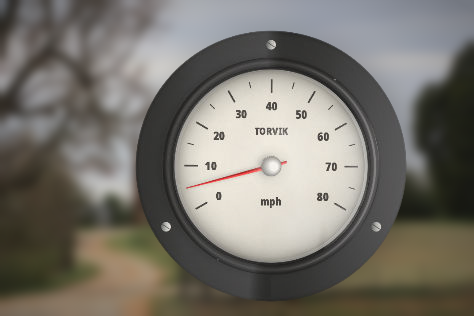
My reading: mph 5
